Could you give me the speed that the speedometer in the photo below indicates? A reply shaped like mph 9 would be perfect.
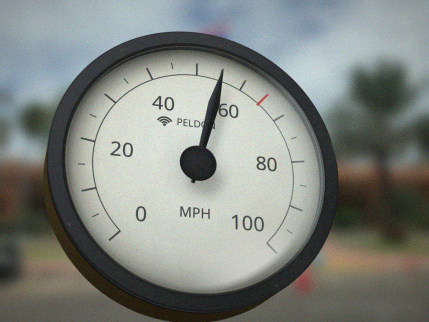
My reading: mph 55
